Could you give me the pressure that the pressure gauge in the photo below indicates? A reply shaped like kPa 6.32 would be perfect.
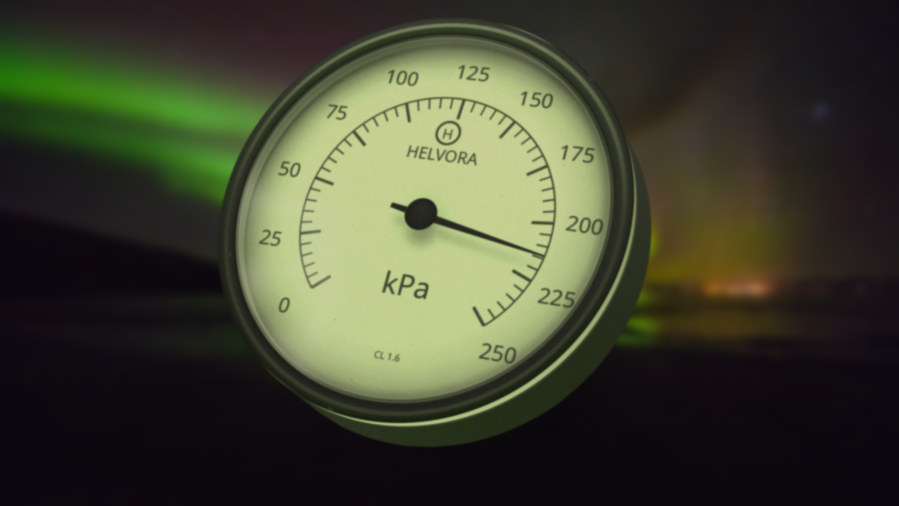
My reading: kPa 215
